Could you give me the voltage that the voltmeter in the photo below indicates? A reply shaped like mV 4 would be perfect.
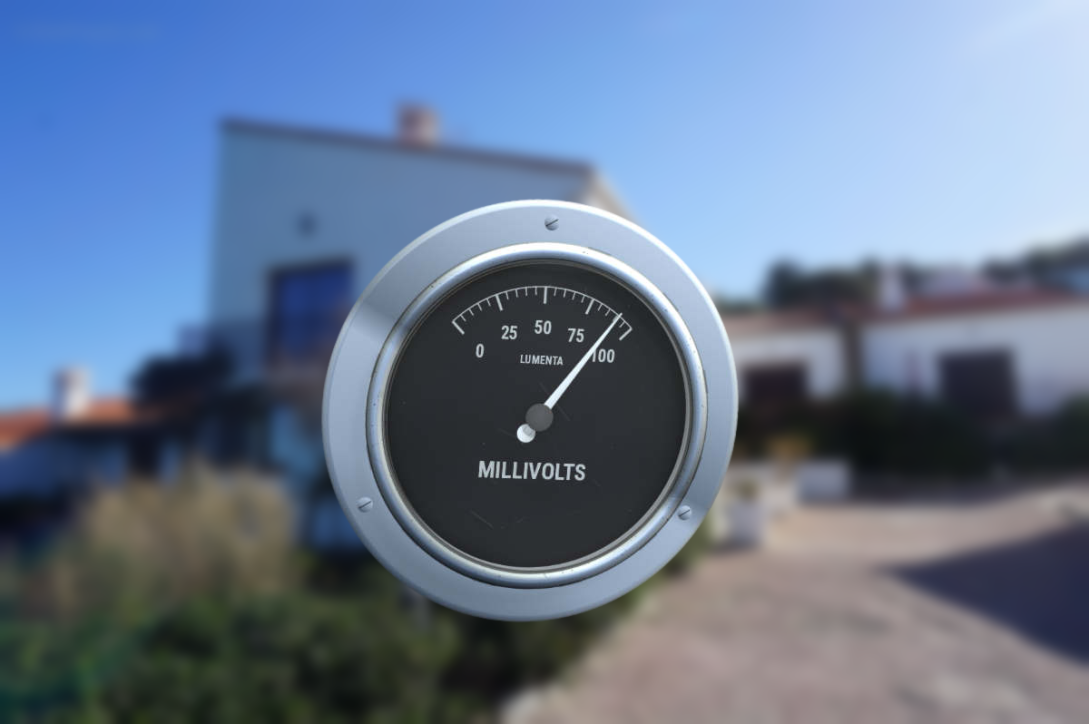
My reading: mV 90
